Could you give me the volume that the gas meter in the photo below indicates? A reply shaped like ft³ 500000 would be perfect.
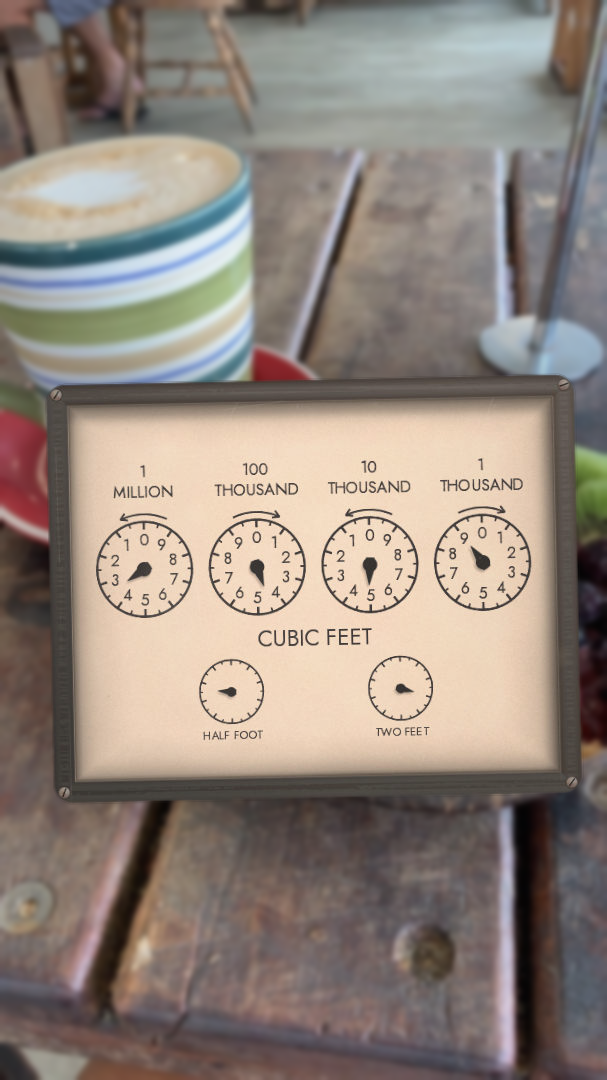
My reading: ft³ 344900
